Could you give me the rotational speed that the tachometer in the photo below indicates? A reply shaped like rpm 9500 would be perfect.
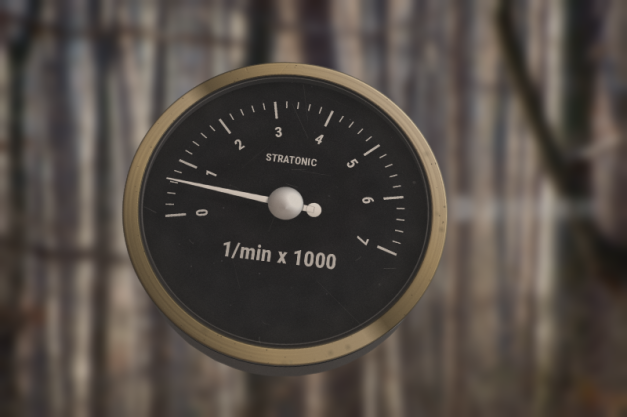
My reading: rpm 600
